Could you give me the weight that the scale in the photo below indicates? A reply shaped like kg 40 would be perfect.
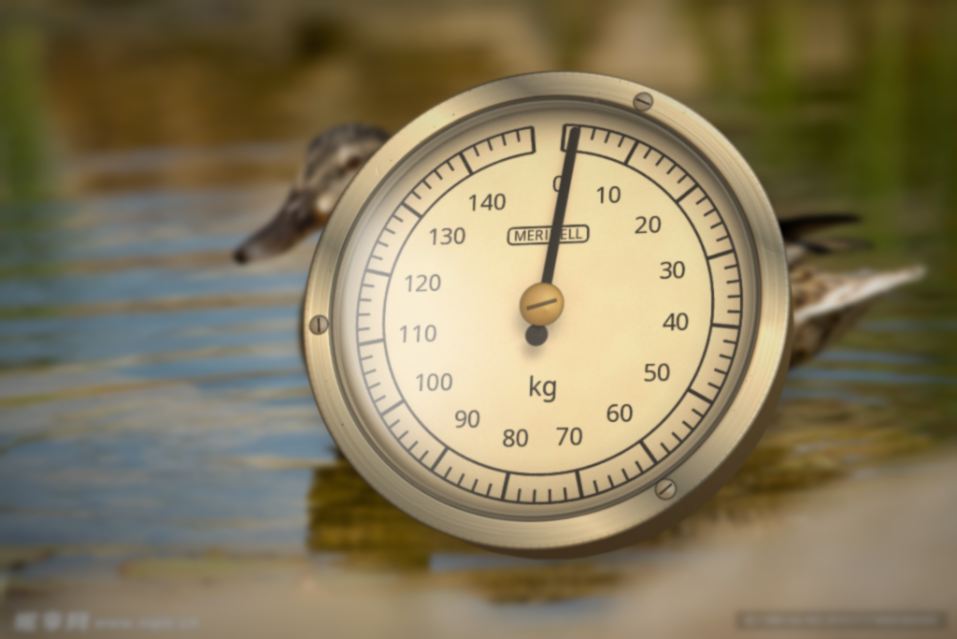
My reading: kg 2
